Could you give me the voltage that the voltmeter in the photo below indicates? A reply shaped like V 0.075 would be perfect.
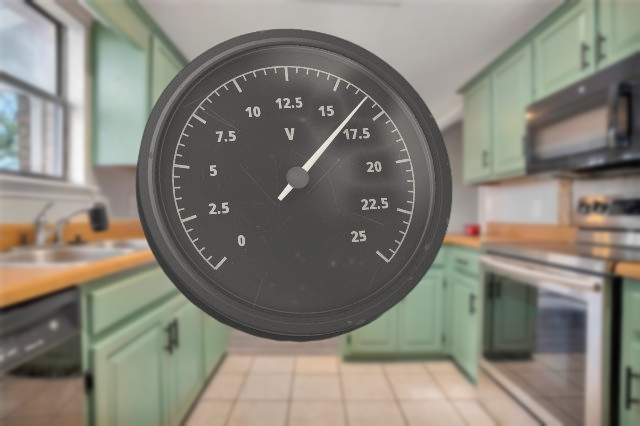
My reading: V 16.5
